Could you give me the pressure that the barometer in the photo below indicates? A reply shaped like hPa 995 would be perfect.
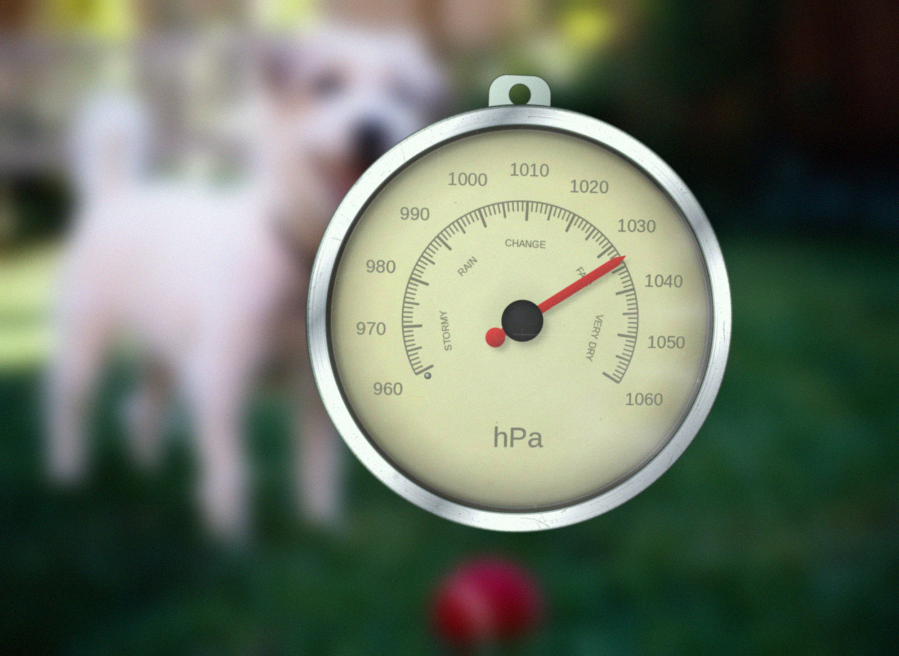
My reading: hPa 1033
